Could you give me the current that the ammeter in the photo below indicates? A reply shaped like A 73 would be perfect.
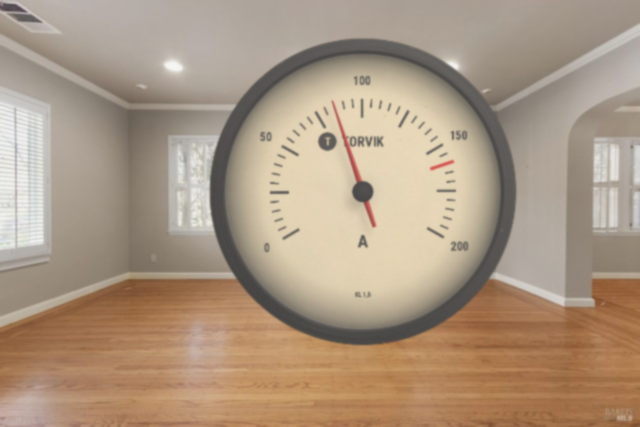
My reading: A 85
